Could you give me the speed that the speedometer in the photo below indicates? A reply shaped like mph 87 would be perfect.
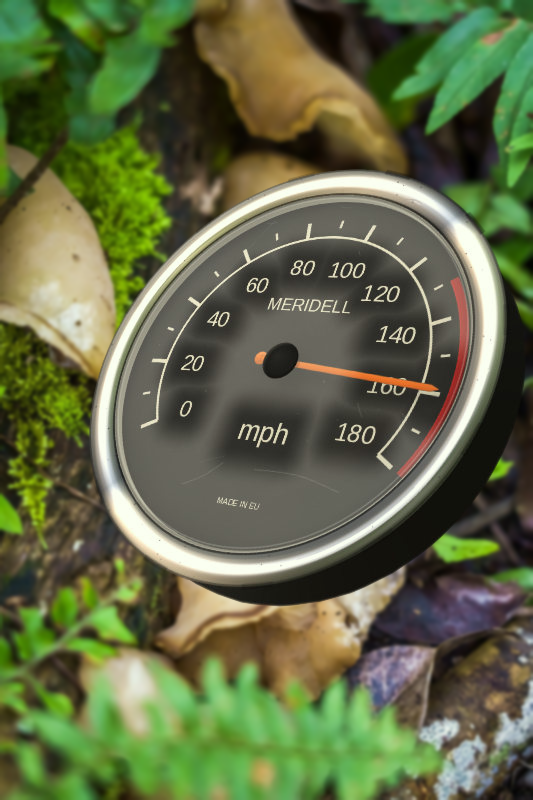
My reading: mph 160
